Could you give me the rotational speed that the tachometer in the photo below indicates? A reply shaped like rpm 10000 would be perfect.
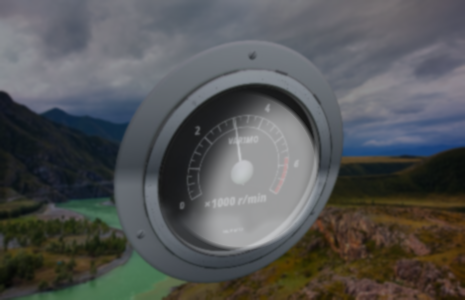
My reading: rpm 3000
